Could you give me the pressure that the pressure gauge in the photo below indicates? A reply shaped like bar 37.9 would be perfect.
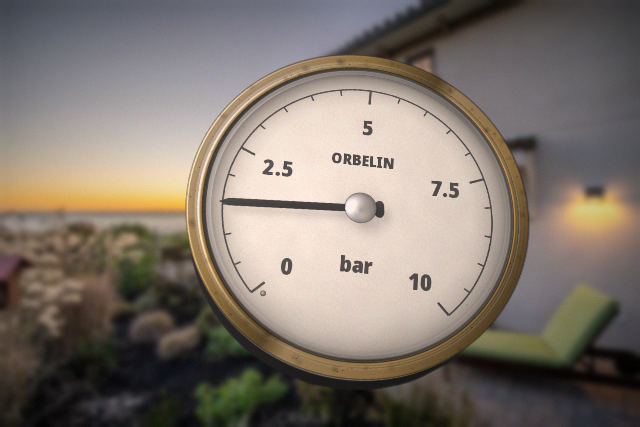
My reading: bar 1.5
